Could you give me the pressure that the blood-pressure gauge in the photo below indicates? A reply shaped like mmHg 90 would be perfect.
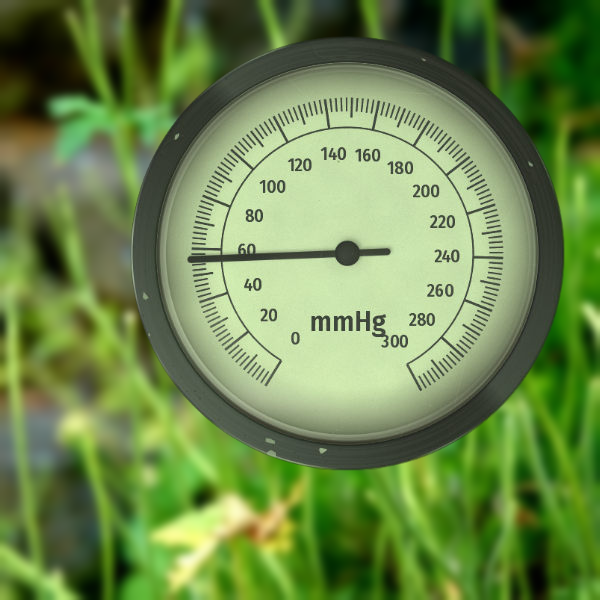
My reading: mmHg 56
